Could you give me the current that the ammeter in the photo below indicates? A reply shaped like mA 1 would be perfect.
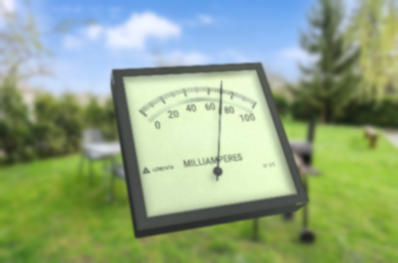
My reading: mA 70
